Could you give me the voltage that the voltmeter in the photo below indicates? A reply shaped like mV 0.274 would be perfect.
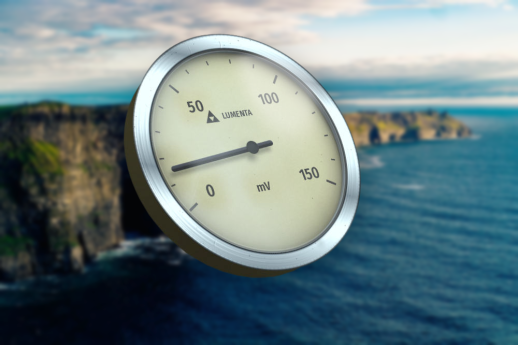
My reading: mV 15
